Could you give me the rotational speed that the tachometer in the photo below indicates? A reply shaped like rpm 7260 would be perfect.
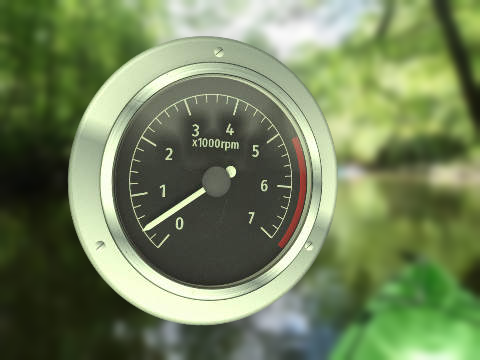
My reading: rpm 400
